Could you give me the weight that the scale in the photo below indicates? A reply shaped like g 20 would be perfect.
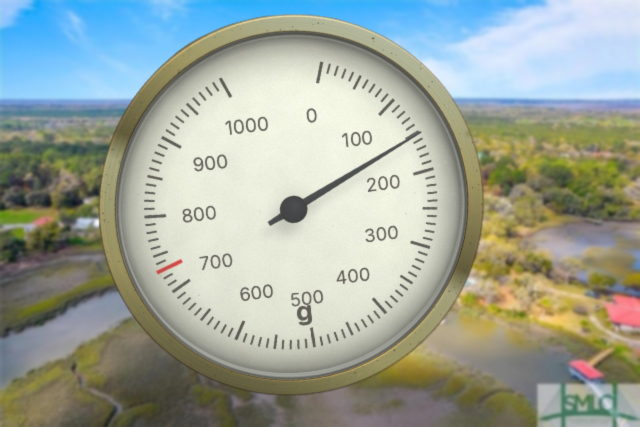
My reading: g 150
